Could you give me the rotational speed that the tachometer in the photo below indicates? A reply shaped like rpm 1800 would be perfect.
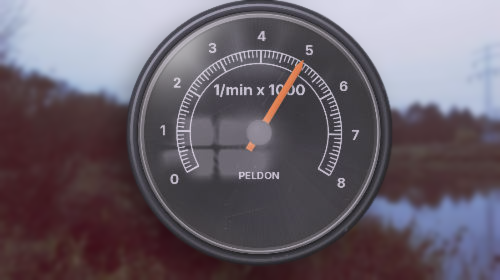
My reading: rpm 5000
